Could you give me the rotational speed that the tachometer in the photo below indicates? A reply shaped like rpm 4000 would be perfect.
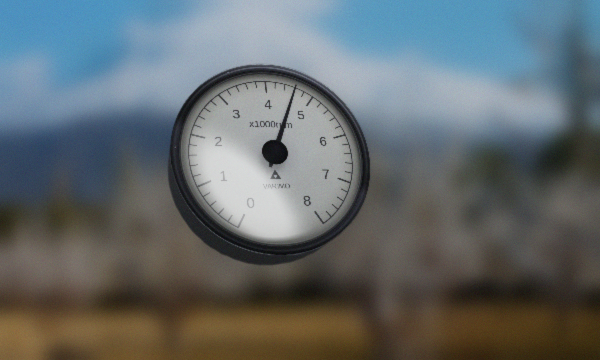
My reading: rpm 4600
